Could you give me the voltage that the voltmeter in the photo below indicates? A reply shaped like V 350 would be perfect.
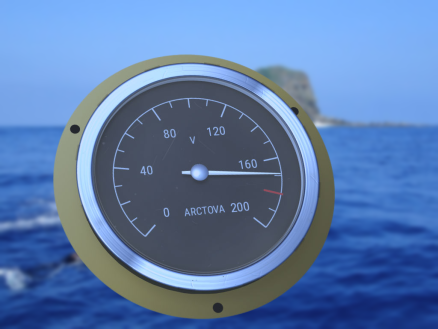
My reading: V 170
